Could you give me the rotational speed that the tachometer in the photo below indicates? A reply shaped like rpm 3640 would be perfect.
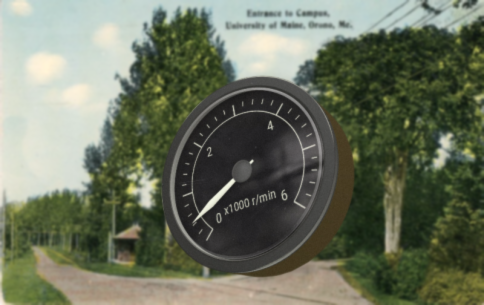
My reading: rpm 400
